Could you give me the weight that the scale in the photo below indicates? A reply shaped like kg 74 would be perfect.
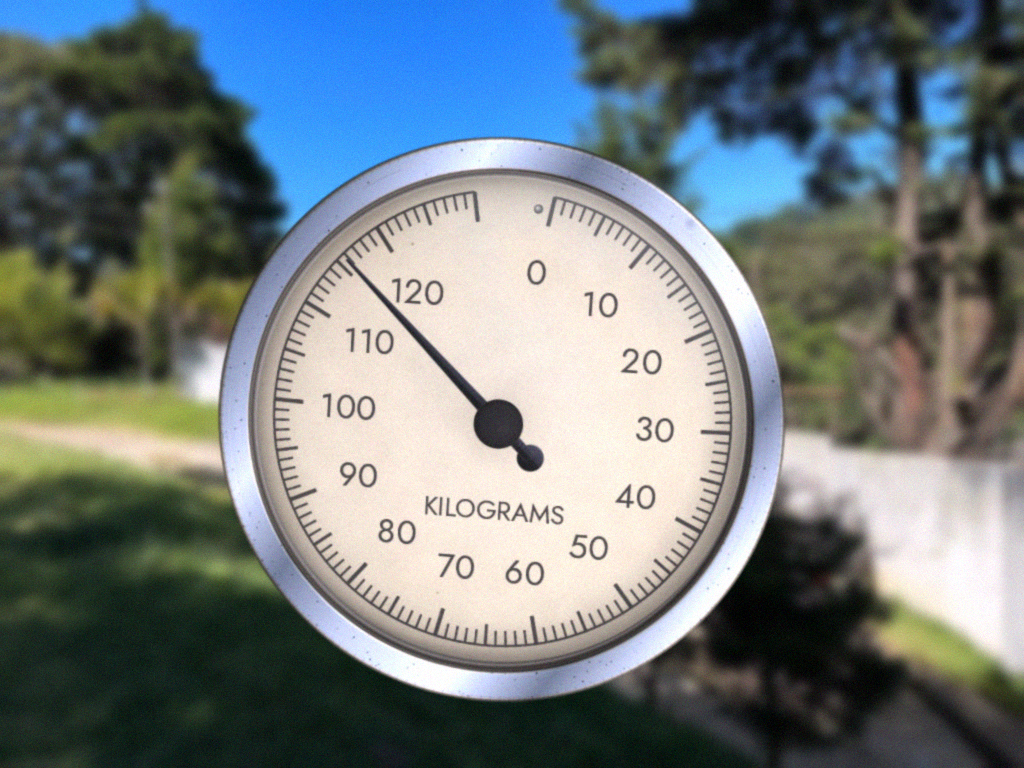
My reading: kg 116
